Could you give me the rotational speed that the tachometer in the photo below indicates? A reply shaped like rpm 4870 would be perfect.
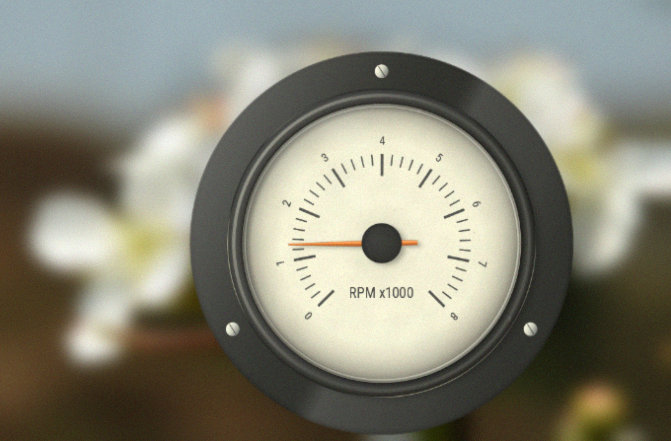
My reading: rpm 1300
